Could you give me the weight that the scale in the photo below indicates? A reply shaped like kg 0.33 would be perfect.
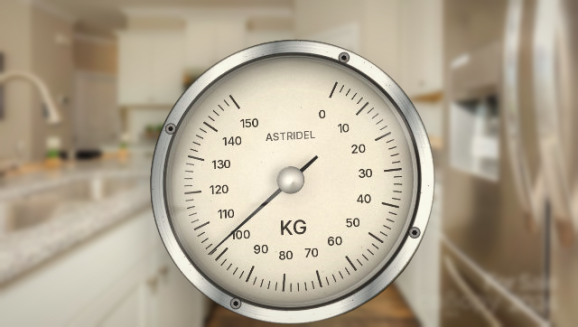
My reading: kg 102
